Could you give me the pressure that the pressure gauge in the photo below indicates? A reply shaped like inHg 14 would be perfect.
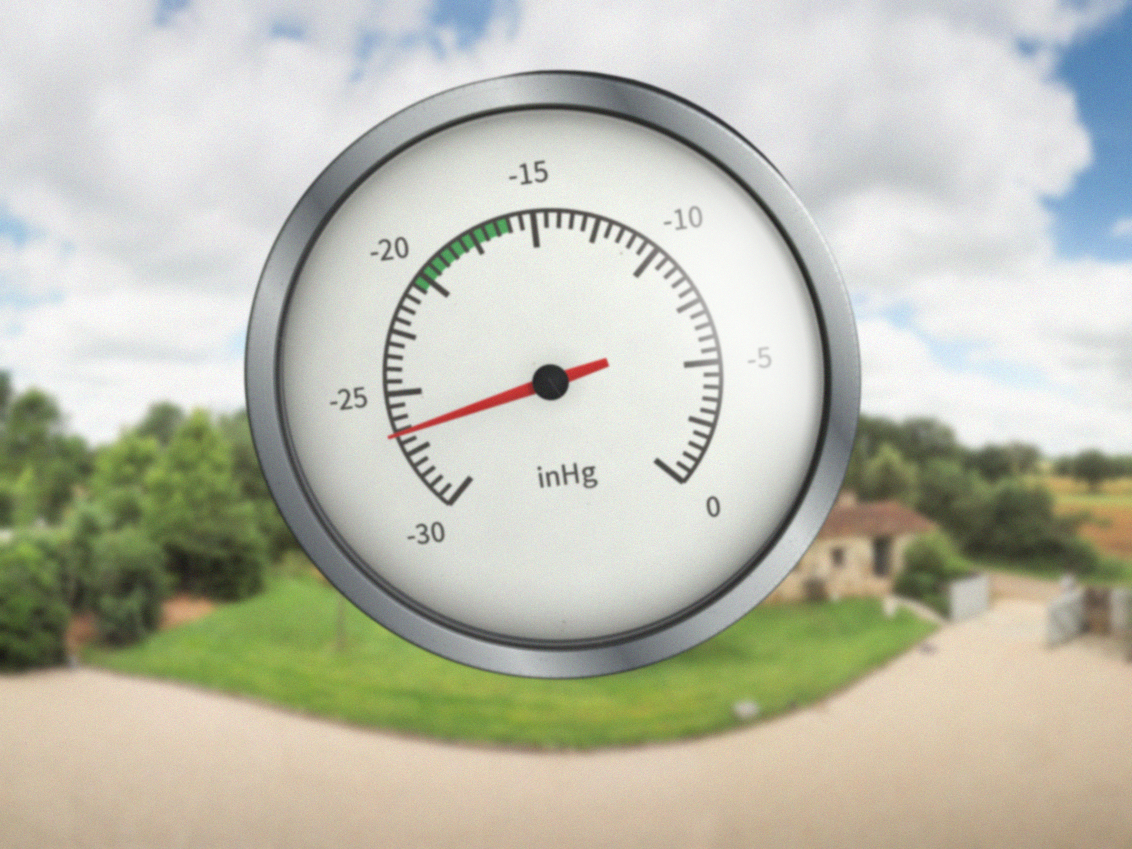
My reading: inHg -26.5
